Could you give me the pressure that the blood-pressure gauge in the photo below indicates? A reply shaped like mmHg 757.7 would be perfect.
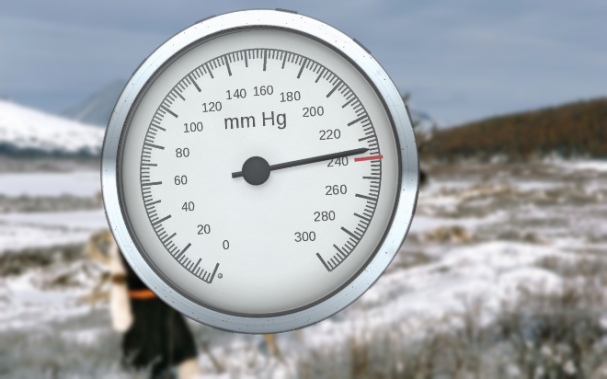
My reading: mmHg 236
